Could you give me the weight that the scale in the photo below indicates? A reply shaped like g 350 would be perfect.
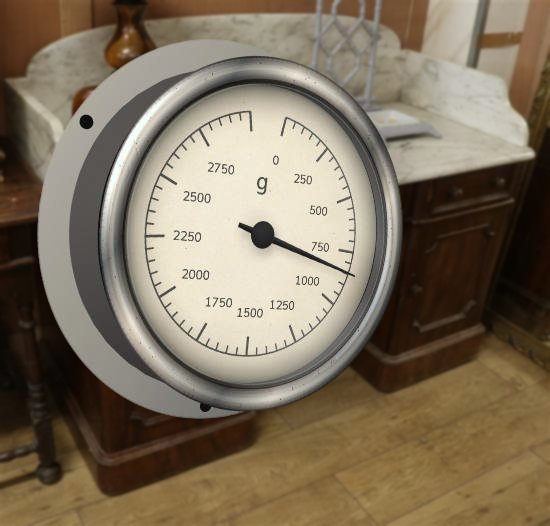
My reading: g 850
